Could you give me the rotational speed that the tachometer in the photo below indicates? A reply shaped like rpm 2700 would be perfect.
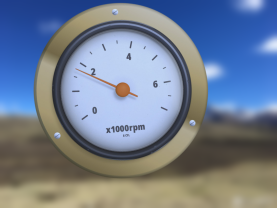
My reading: rpm 1750
